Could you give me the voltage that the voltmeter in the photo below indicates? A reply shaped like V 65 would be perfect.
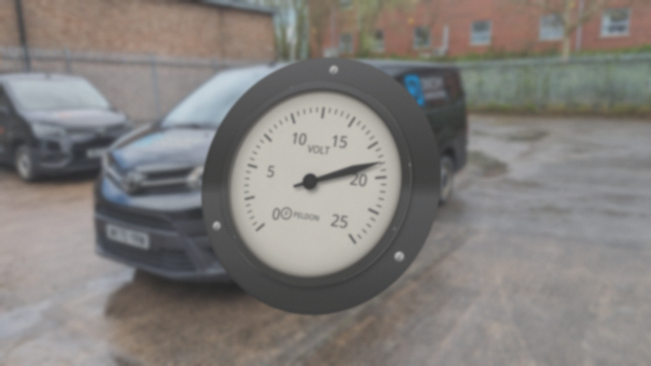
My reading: V 19
